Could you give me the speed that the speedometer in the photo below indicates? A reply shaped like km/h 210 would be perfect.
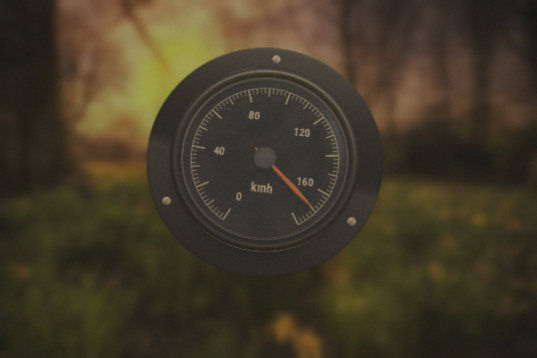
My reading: km/h 170
